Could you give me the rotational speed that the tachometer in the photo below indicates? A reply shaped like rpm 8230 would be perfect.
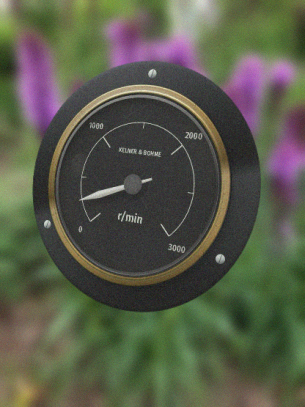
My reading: rpm 250
